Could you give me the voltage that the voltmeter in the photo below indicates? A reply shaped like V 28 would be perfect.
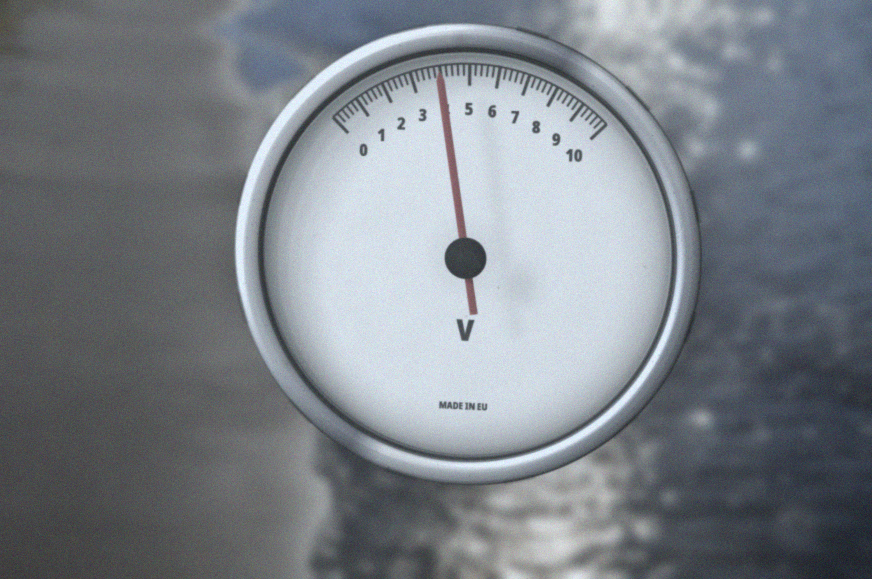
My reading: V 4
